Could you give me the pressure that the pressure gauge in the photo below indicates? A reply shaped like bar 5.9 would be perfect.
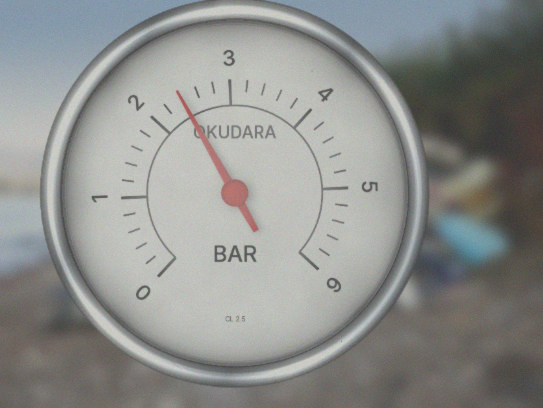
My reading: bar 2.4
